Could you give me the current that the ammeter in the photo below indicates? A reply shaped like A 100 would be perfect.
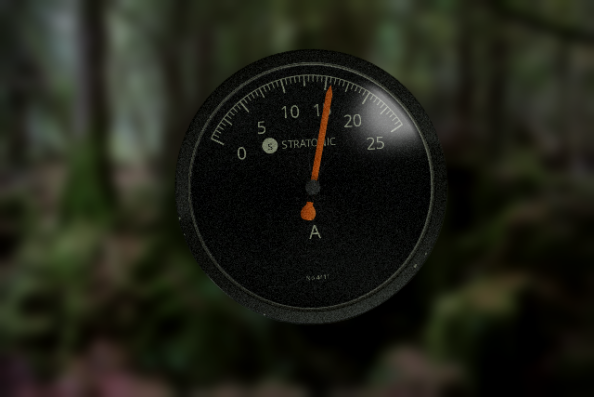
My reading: A 15.5
